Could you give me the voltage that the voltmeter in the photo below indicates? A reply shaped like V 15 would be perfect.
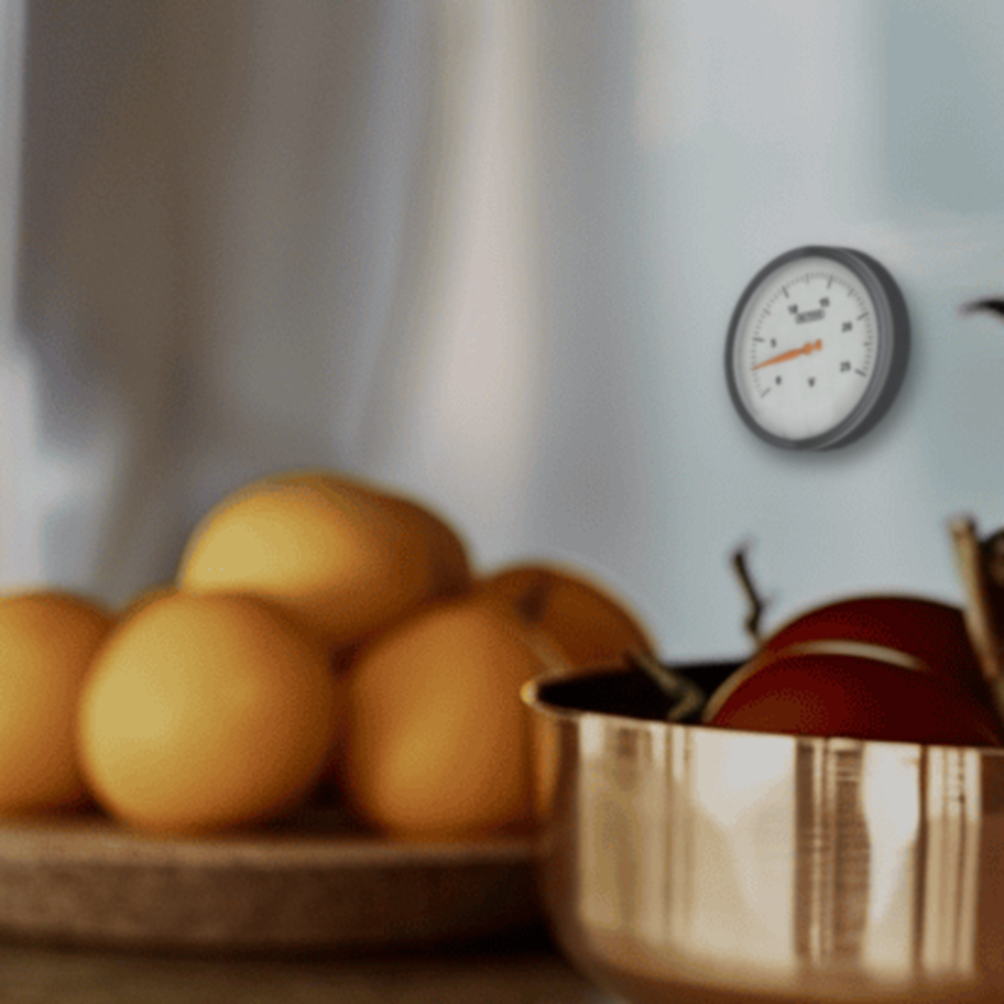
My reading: V 2.5
